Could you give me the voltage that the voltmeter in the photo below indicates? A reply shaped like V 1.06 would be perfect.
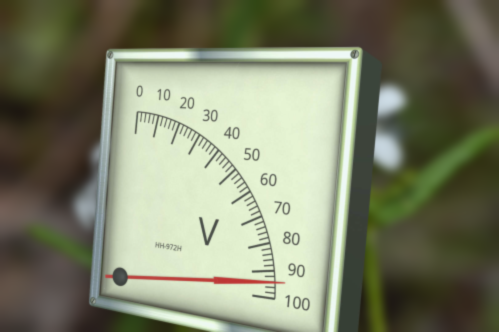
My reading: V 94
